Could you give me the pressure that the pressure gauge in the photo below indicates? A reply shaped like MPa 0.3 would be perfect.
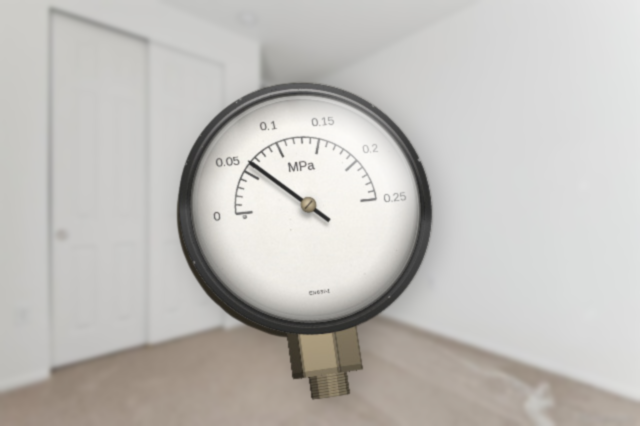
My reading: MPa 0.06
